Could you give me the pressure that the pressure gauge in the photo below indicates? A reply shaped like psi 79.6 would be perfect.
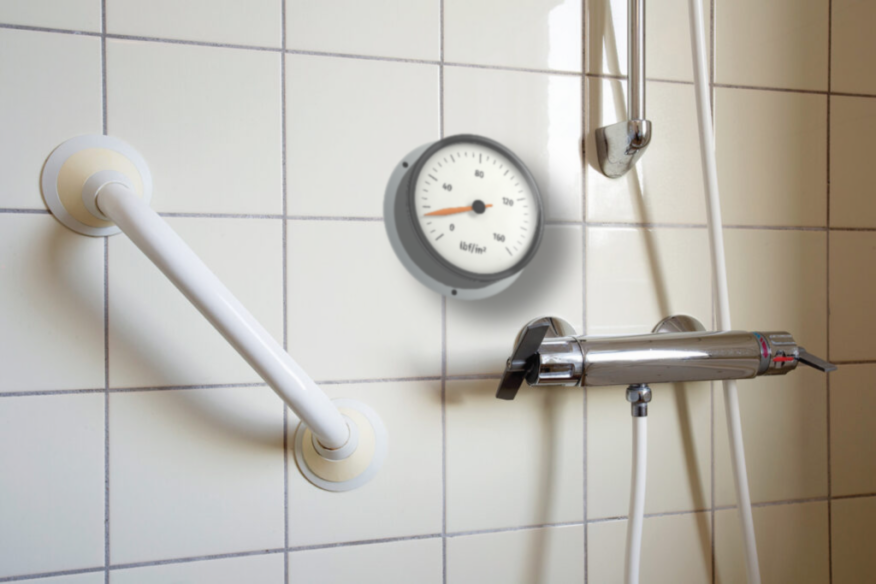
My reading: psi 15
